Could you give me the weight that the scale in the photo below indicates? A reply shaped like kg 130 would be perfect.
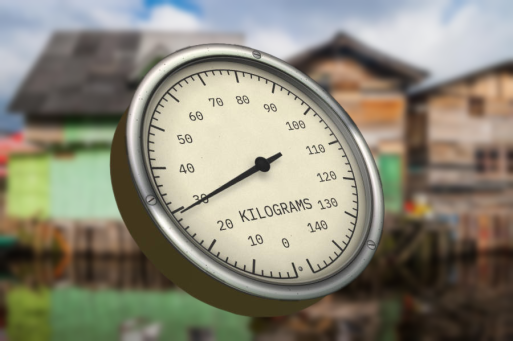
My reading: kg 29
